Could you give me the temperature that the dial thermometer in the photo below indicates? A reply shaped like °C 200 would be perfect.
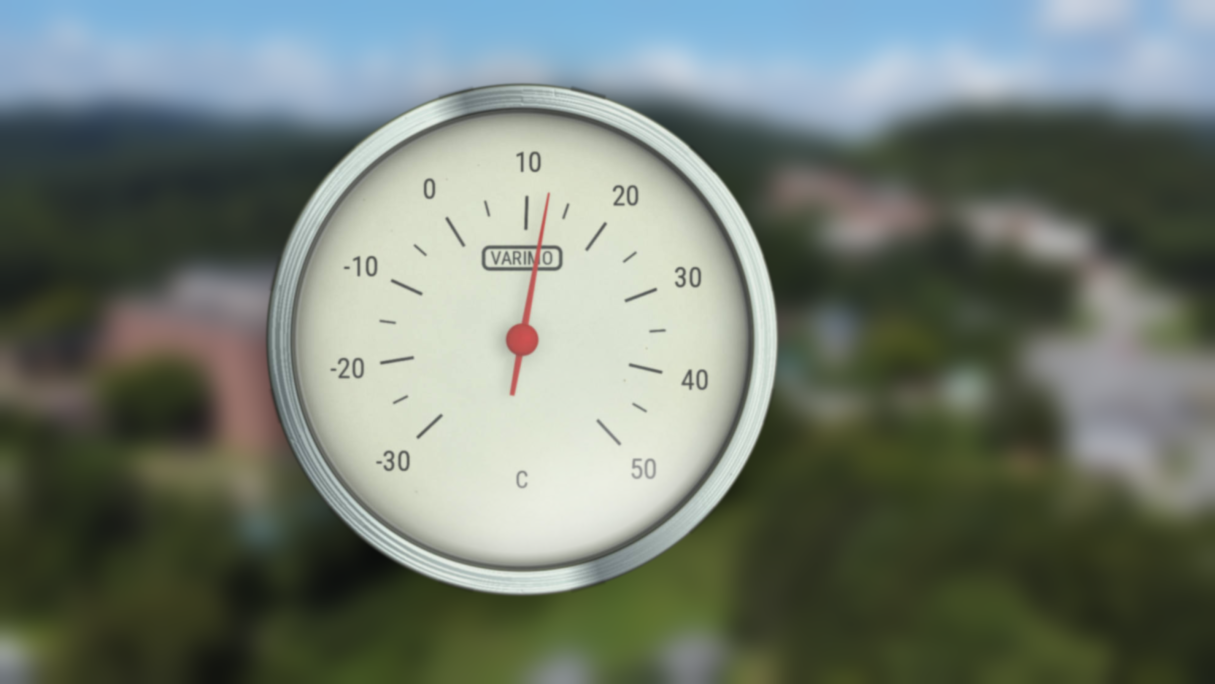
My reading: °C 12.5
